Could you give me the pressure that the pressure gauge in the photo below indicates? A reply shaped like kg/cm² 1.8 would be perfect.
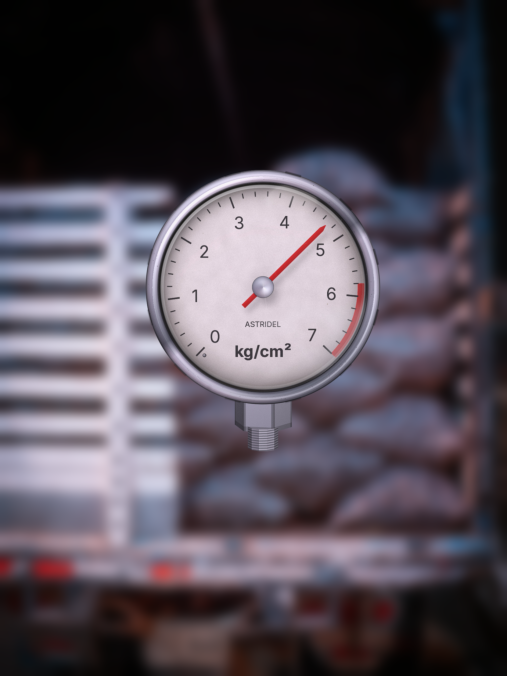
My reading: kg/cm² 4.7
